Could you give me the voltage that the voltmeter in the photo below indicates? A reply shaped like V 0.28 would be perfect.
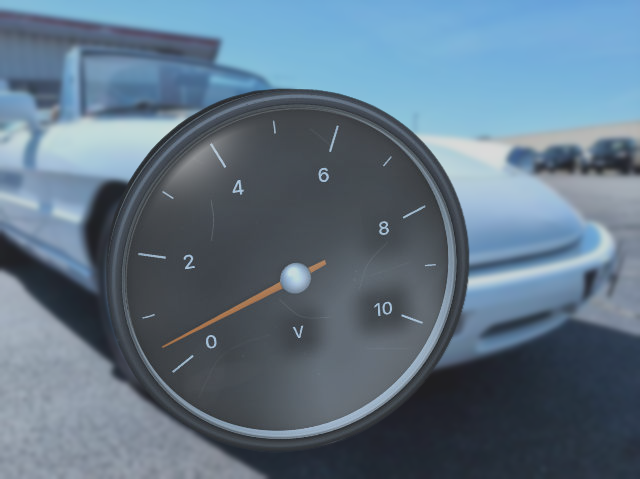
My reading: V 0.5
